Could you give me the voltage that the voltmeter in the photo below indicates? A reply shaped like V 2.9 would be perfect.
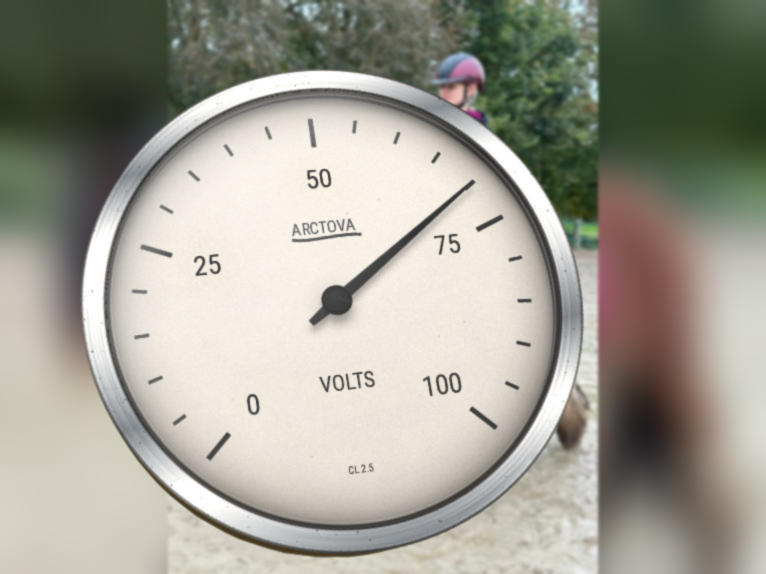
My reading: V 70
